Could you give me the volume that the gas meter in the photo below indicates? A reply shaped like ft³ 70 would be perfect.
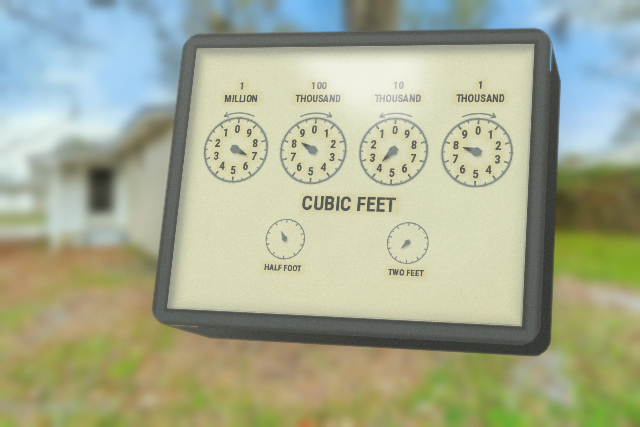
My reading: ft³ 683800
